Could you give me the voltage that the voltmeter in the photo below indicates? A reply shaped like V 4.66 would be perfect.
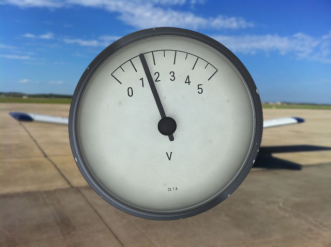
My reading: V 1.5
